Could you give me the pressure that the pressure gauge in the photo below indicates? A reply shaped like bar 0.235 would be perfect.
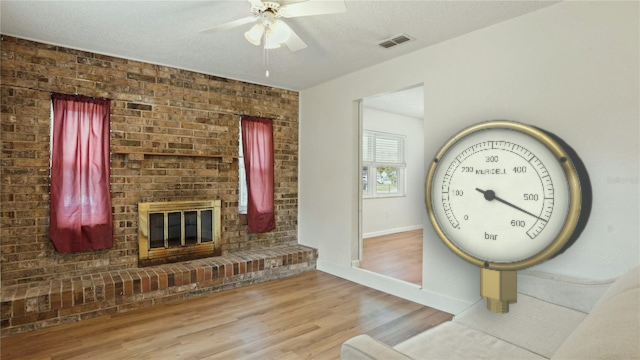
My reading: bar 550
